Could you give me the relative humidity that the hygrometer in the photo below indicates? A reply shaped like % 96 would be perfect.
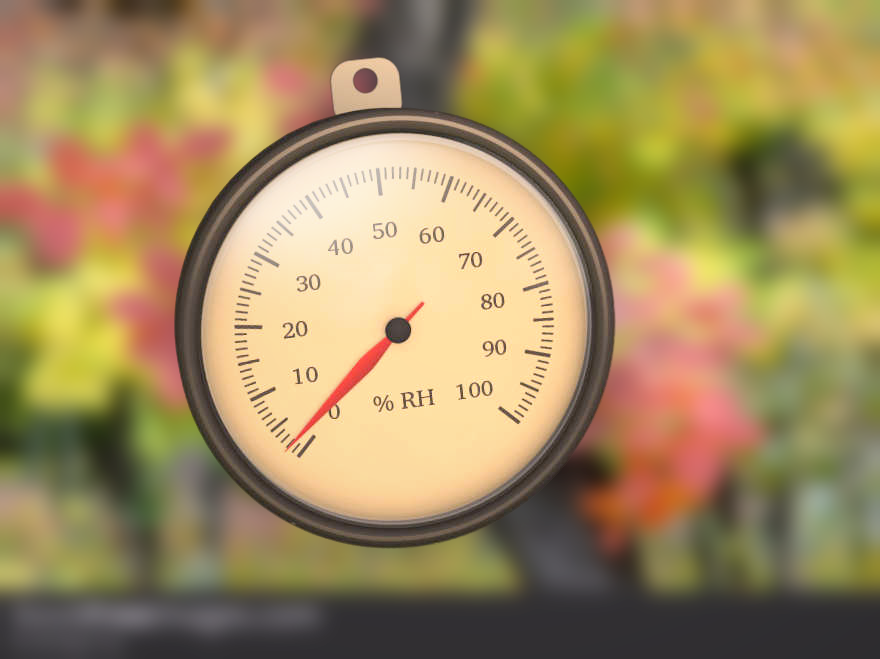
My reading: % 2
